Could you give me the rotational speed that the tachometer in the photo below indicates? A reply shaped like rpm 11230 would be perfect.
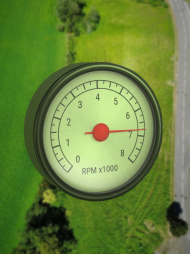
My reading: rpm 6750
